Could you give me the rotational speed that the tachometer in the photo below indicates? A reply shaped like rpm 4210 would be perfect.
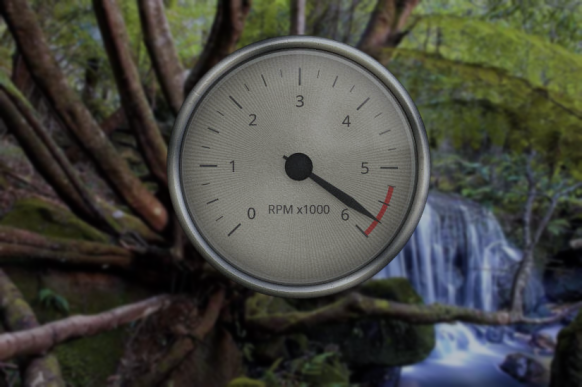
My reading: rpm 5750
